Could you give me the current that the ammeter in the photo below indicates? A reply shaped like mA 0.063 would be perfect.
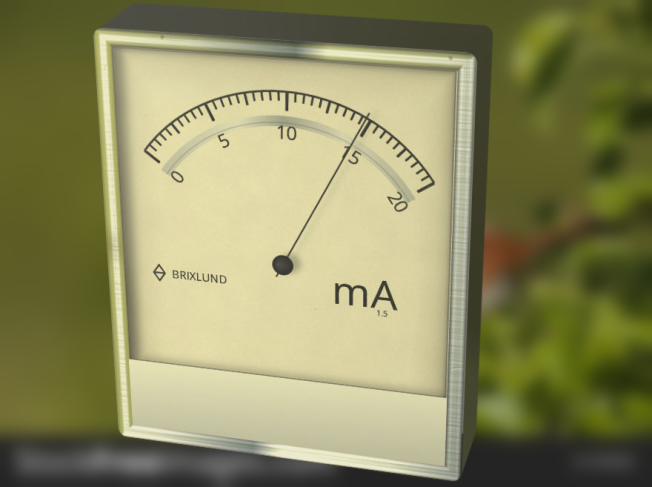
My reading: mA 14.75
